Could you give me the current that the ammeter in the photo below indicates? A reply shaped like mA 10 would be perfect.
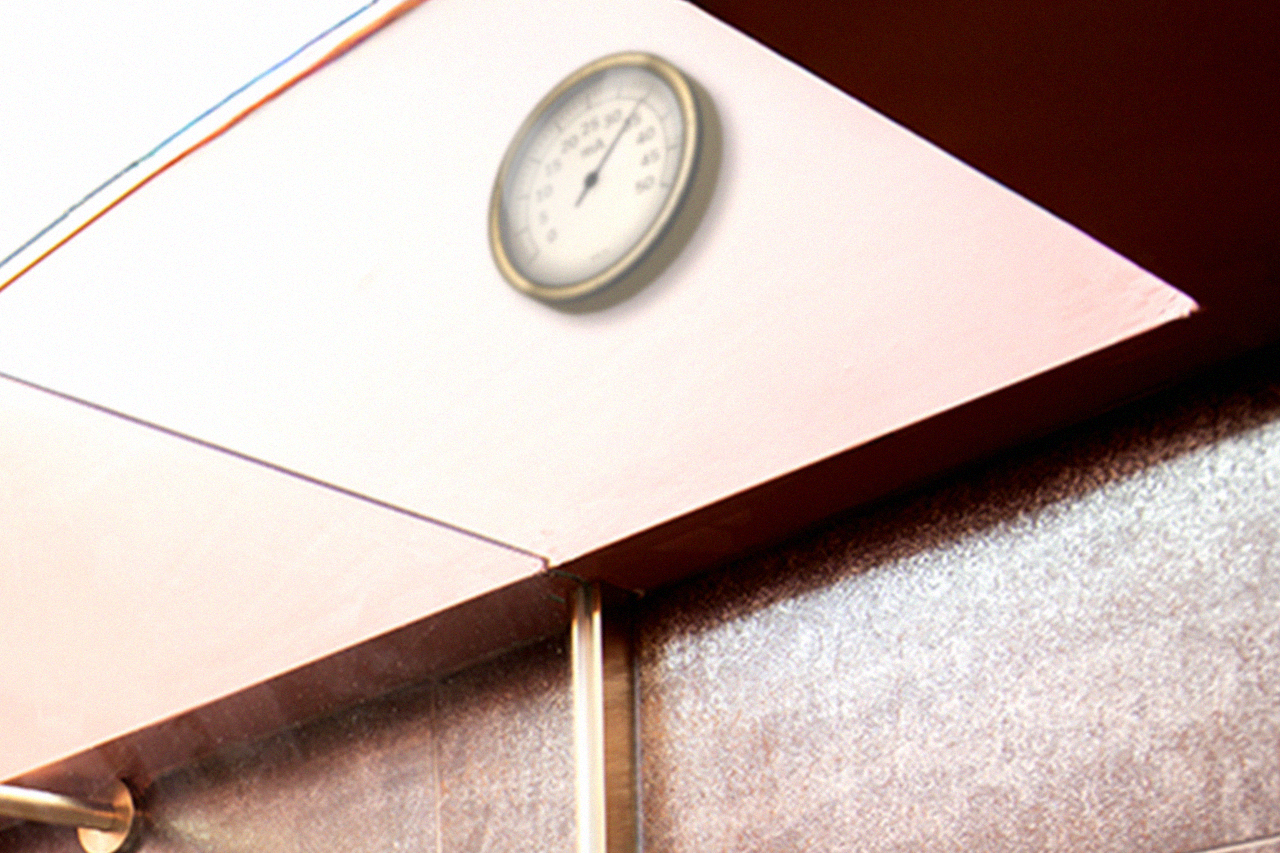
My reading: mA 35
